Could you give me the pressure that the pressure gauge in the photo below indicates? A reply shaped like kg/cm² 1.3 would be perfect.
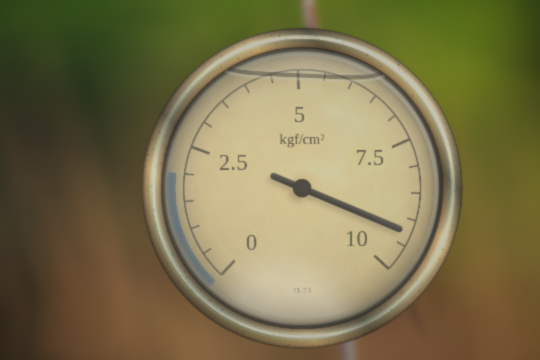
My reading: kg/cm² 9.25
